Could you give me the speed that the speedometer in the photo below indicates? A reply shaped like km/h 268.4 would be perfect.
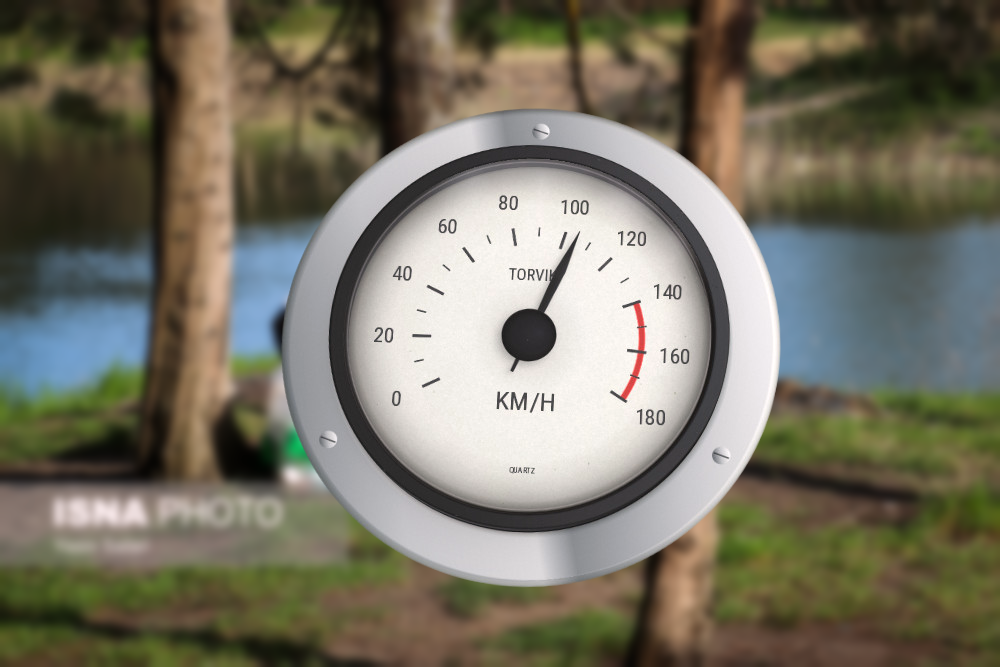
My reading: km/h 105
